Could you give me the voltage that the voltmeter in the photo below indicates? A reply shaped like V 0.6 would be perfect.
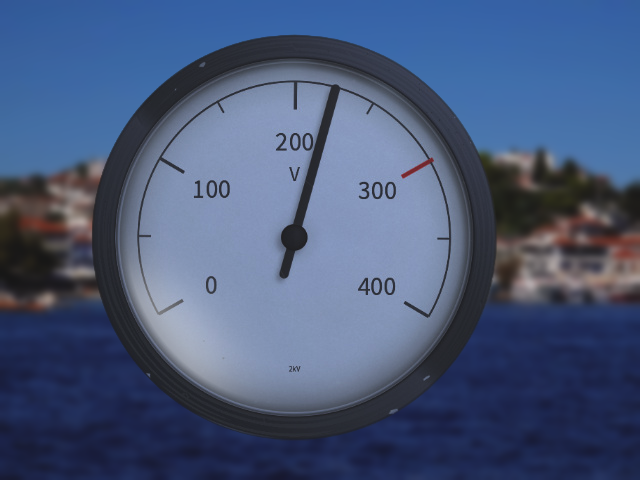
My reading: V 225
